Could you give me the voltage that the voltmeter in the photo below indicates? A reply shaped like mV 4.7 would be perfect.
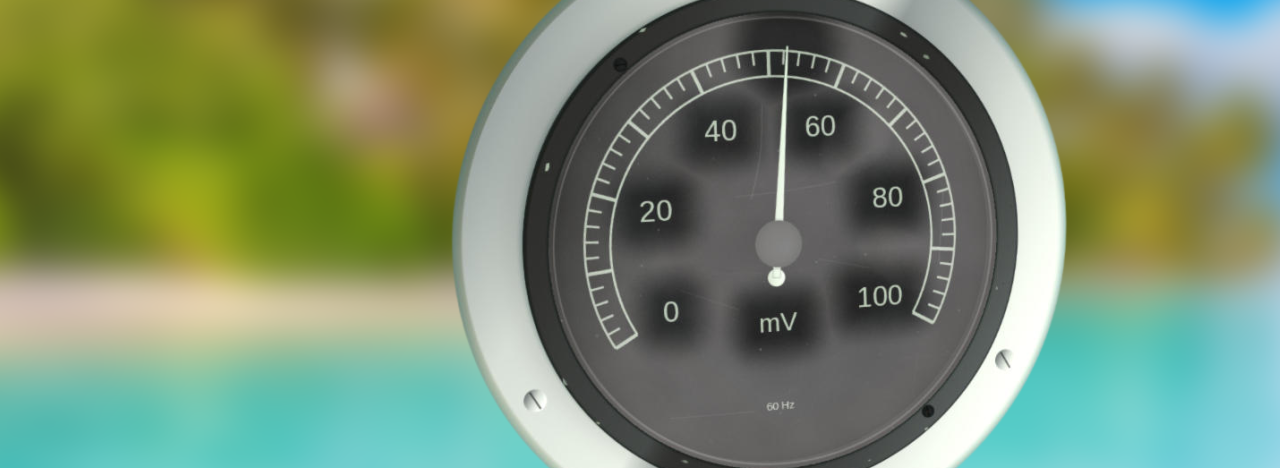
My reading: mV 52
